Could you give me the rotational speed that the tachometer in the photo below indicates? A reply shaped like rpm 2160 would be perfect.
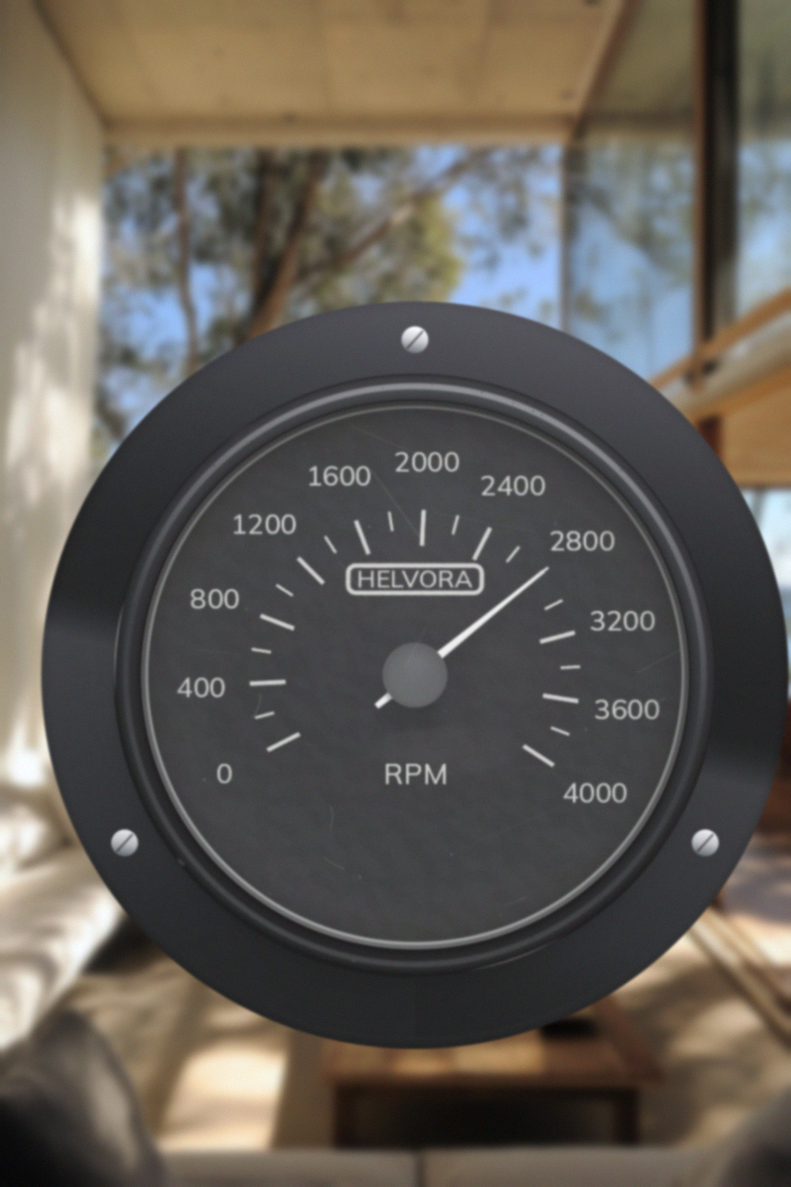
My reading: rpm 2800
